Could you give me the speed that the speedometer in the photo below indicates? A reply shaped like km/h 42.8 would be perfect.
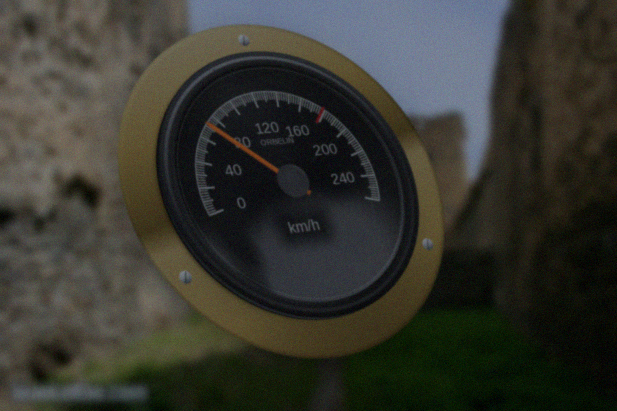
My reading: km/h 70
